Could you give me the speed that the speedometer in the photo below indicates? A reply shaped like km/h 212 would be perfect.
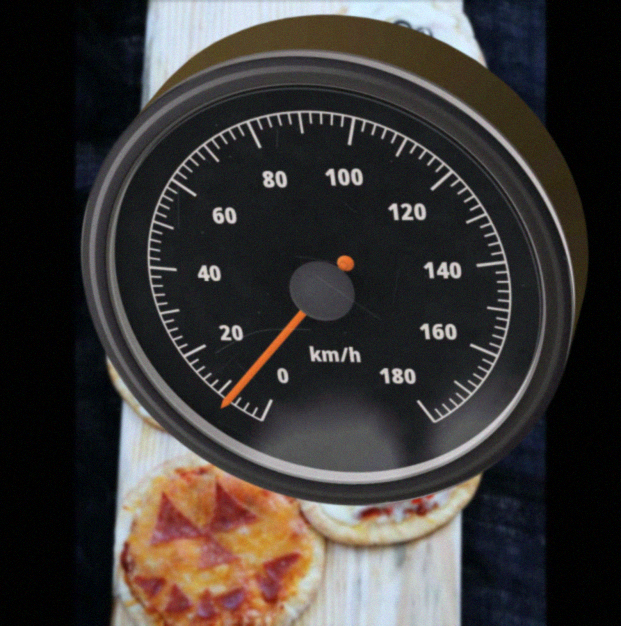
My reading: km/h 8
